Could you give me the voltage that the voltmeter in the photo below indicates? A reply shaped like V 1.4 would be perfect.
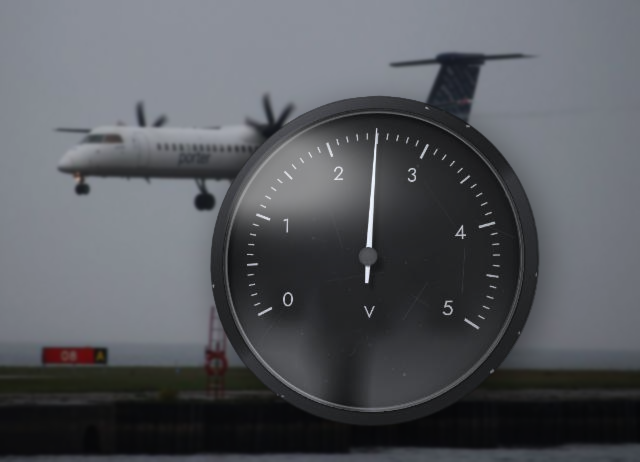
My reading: V 2.5
